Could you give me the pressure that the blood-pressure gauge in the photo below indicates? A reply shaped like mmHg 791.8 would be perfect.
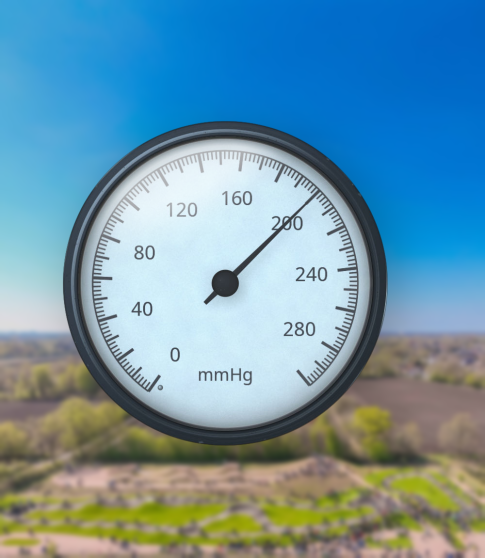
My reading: mmHg 200
